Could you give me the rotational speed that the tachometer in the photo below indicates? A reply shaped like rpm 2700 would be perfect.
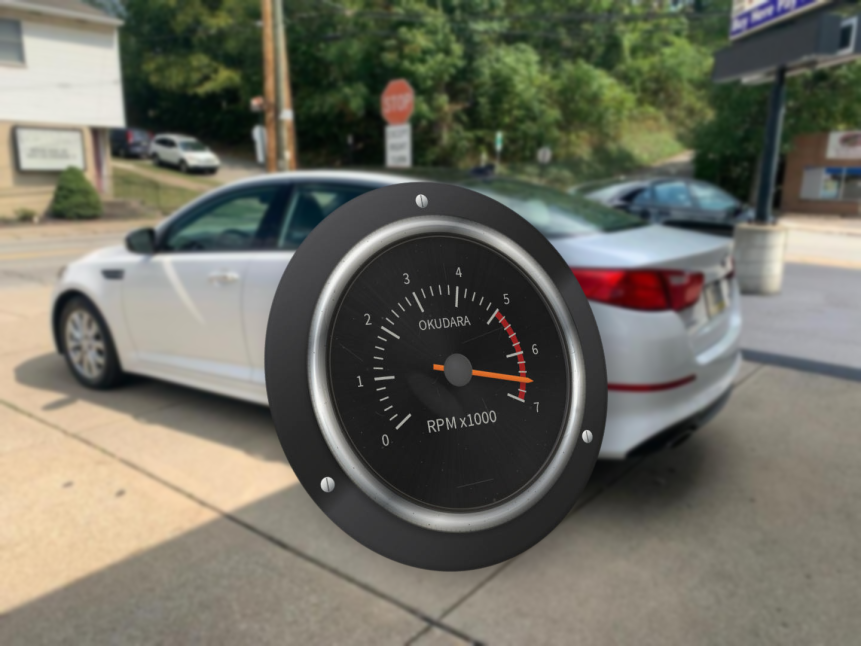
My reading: rpm 6600
